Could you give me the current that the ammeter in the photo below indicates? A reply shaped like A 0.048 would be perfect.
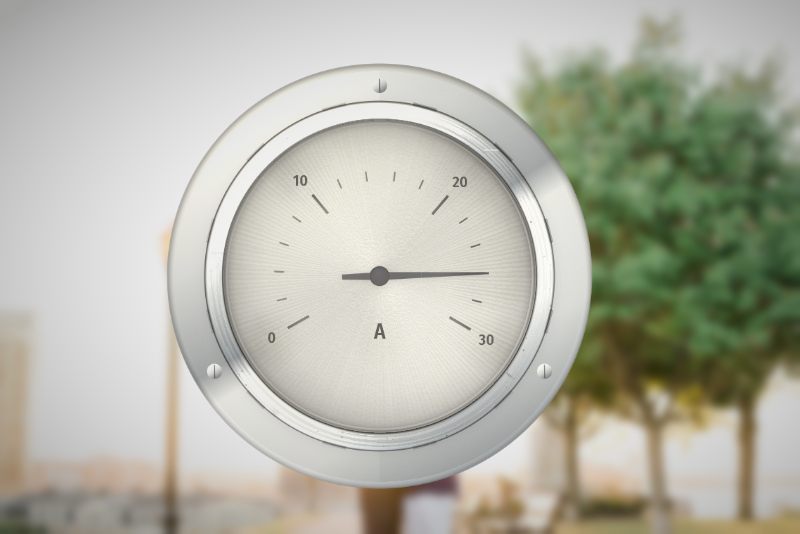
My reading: A 26
